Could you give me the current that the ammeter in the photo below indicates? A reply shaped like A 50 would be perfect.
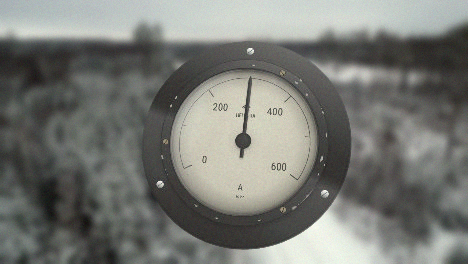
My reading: A 300
